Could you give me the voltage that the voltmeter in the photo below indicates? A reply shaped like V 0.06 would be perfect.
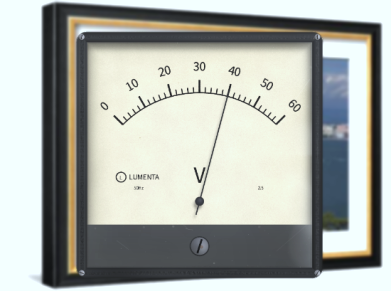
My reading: V 40
